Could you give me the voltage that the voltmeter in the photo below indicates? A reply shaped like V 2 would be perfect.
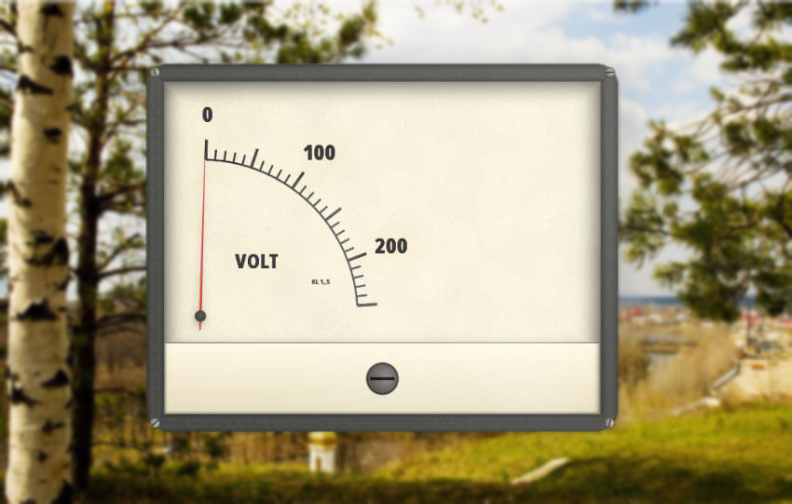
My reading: V 0
